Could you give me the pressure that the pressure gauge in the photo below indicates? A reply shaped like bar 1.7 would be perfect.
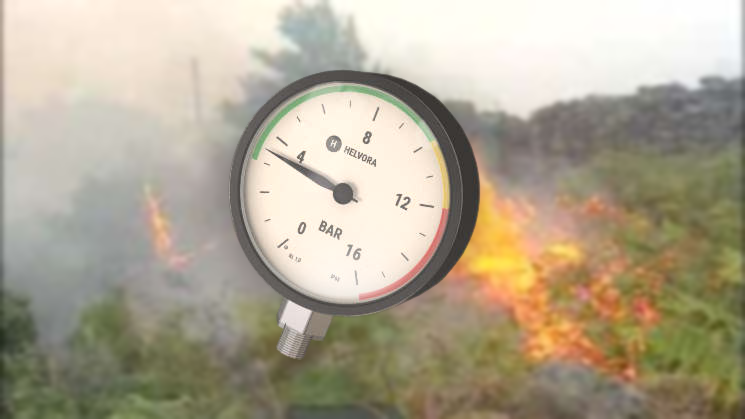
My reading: bar 3.5
